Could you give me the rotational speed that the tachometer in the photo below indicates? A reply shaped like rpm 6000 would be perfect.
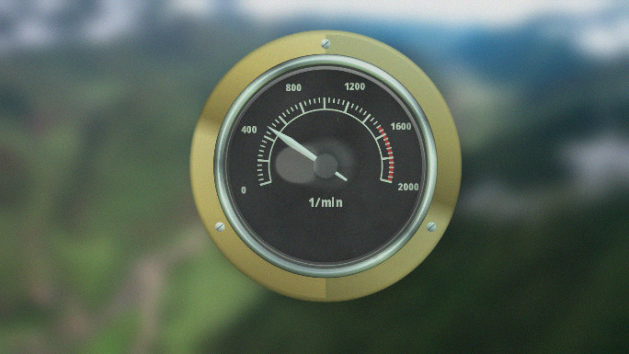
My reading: rpm 480
